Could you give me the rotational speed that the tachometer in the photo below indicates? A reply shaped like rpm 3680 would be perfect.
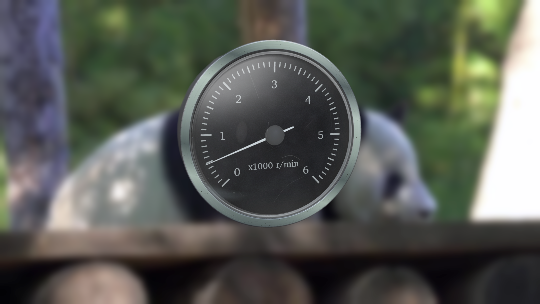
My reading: rpm 500
